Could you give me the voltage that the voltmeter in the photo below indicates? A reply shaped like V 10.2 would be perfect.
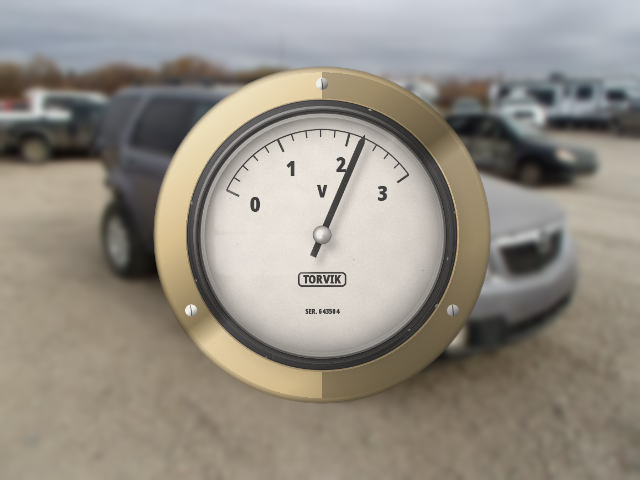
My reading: V 2.2
